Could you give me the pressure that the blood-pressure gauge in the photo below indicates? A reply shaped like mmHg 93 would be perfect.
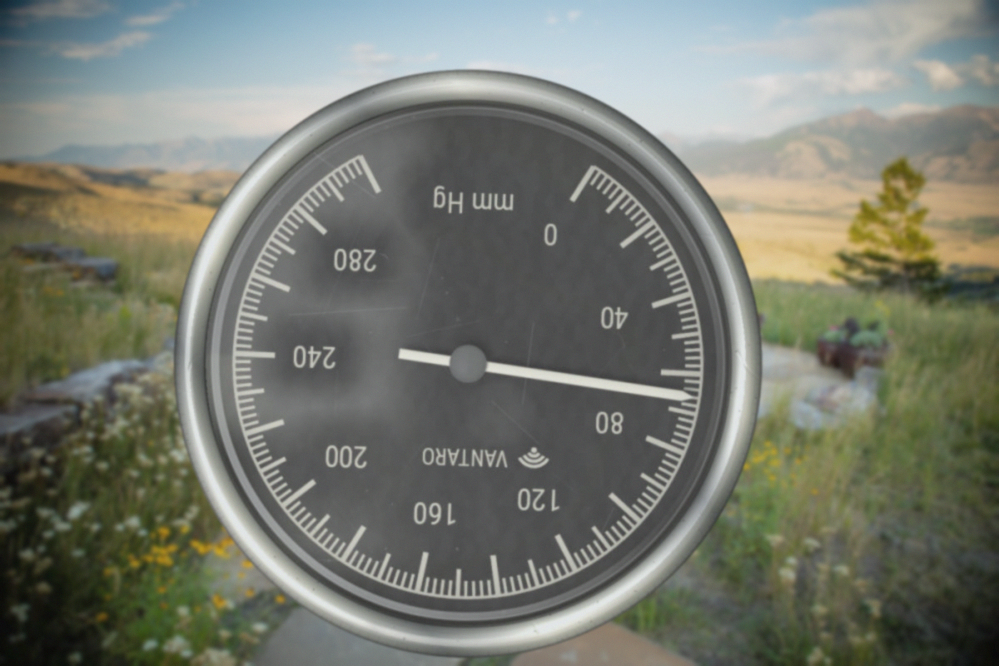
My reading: mmHg 66
